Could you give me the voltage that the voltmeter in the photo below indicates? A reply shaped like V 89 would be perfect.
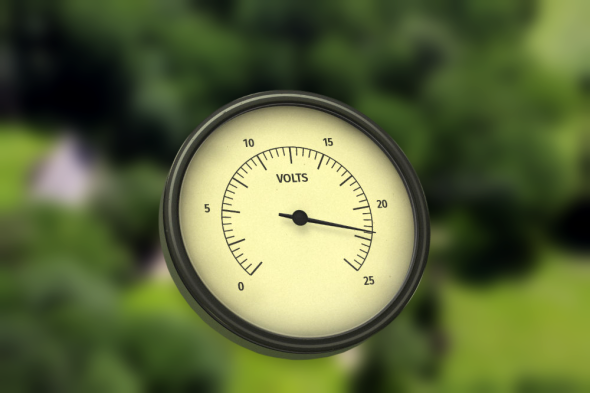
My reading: V 22
